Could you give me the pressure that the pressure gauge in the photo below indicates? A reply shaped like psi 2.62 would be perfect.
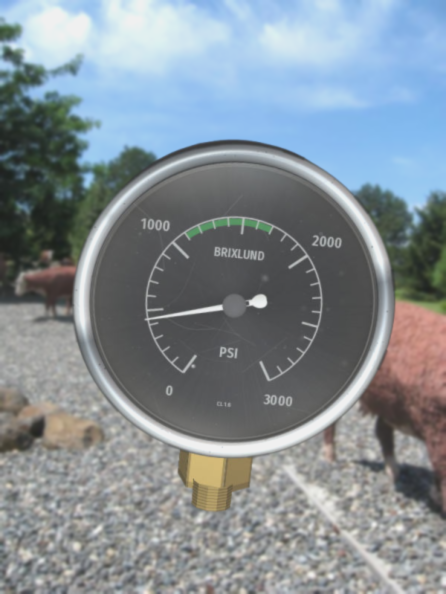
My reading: psi 450
